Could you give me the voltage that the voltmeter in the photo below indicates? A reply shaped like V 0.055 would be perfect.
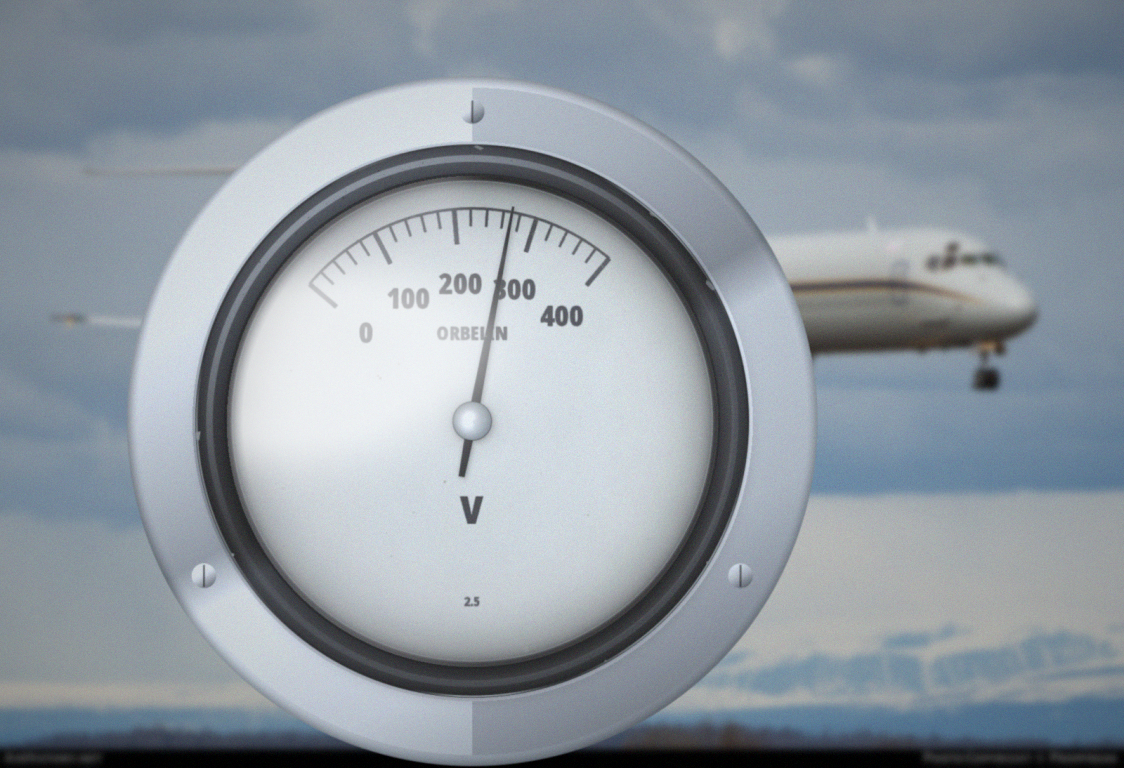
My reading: V 270
